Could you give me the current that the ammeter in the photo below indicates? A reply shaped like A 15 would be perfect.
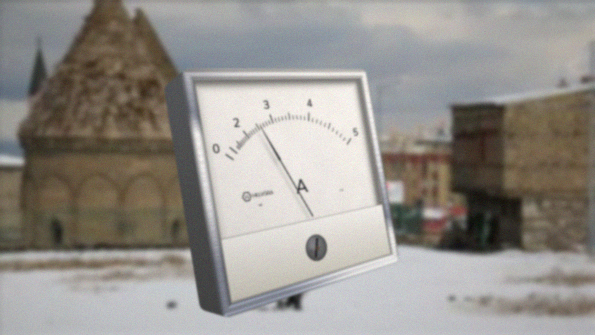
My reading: A 2.5
